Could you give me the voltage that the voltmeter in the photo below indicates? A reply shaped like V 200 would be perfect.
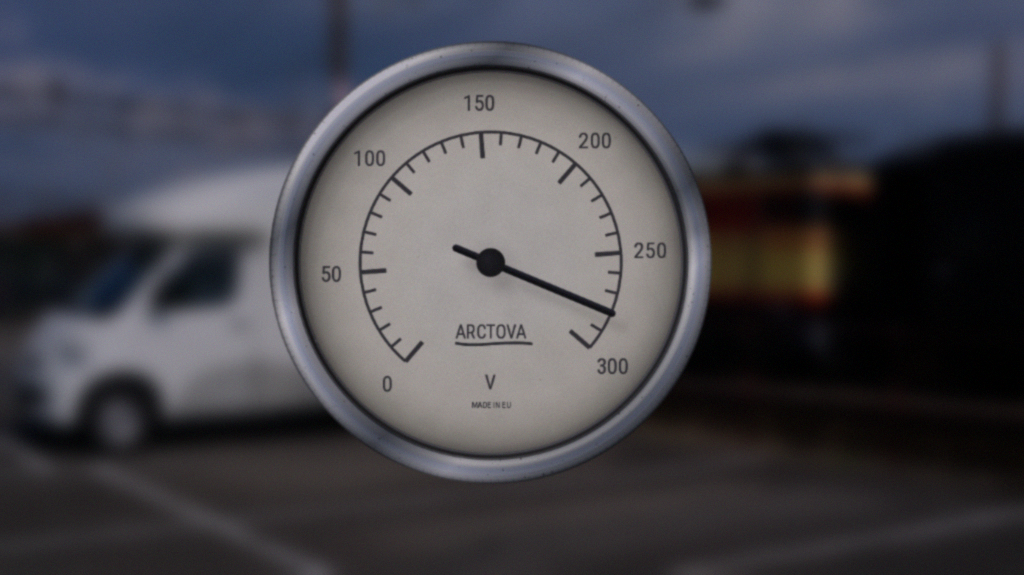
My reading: V 280
